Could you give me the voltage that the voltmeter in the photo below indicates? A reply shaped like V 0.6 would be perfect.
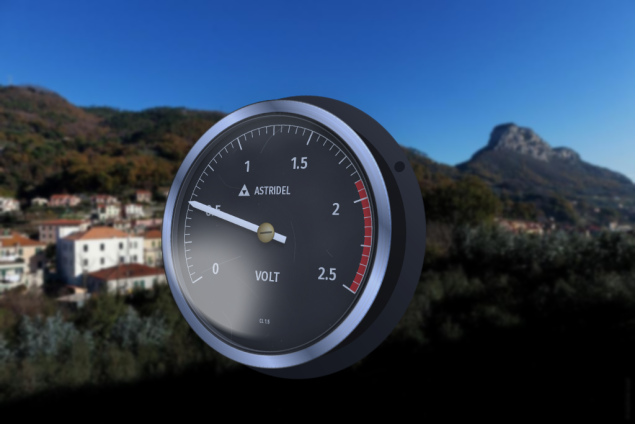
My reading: V 0.5
